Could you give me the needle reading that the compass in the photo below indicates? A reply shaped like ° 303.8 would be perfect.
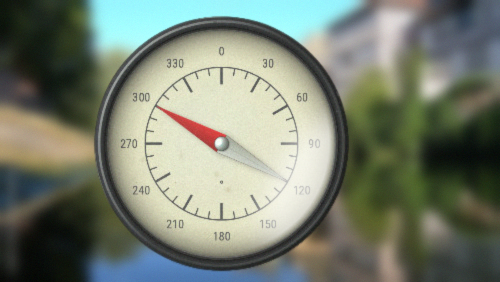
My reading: ° 300
